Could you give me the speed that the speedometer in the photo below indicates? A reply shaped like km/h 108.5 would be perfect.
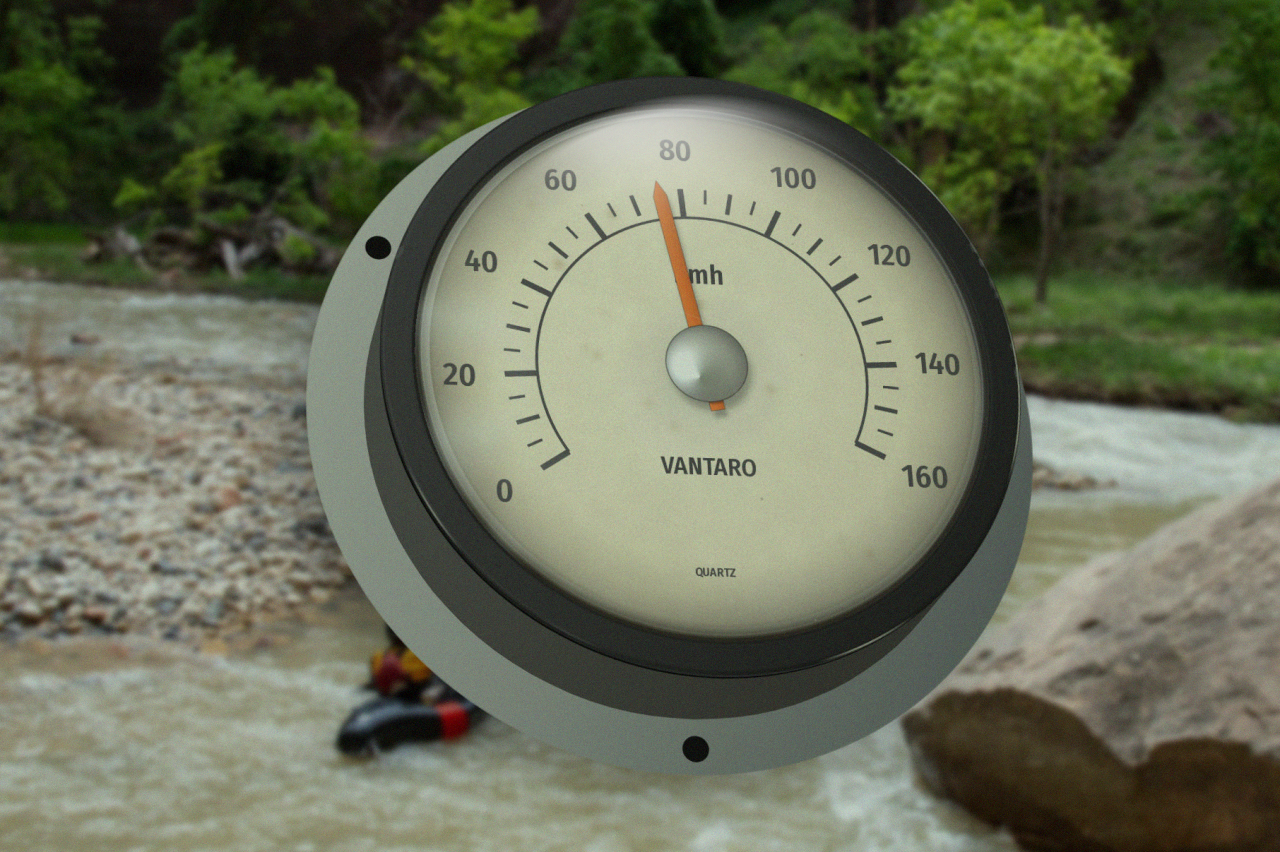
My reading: km/h 75
